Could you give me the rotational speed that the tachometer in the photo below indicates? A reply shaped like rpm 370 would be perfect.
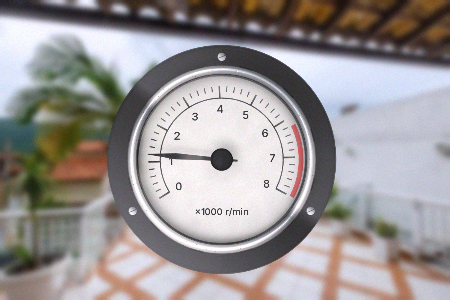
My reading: rpm 1200
